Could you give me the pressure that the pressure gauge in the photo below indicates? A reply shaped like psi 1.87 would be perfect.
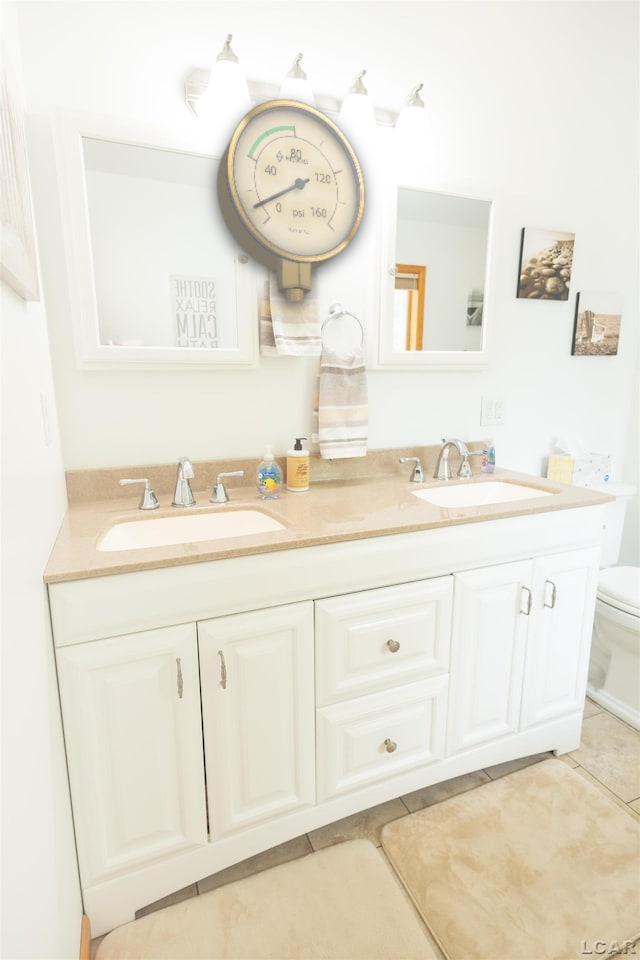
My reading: psi 10
